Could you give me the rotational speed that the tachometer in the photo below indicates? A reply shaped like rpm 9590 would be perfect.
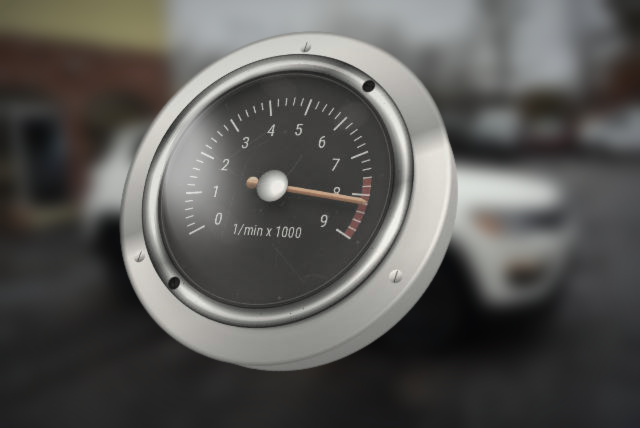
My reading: rpm 8200
